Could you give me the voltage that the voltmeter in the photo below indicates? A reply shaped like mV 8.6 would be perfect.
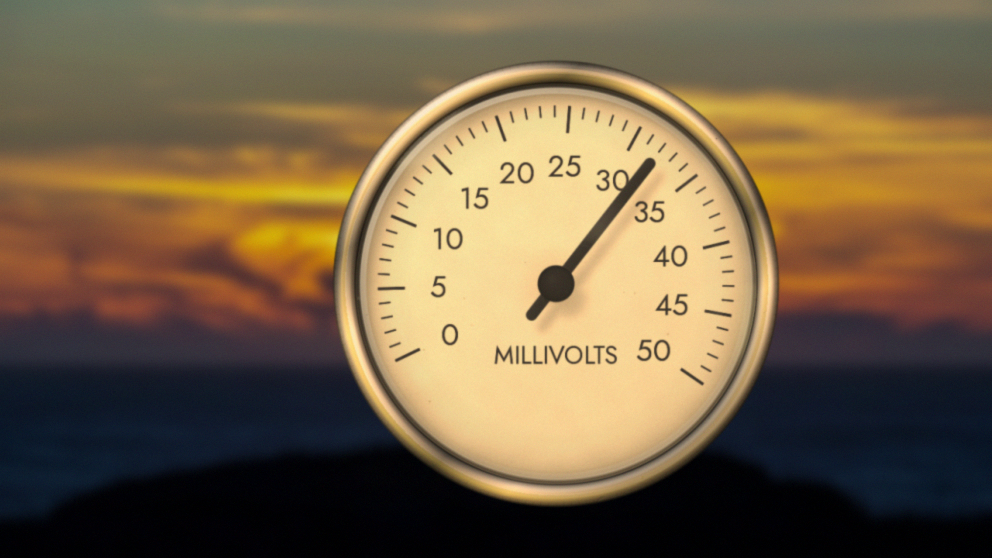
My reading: mV 32
